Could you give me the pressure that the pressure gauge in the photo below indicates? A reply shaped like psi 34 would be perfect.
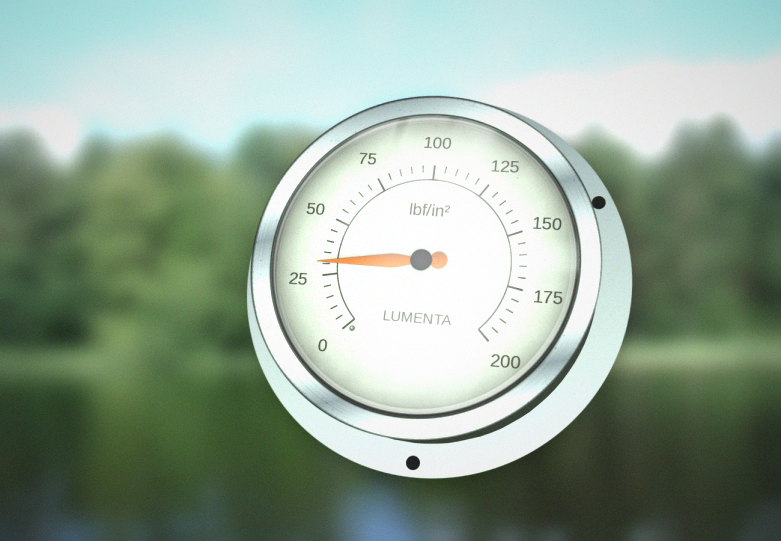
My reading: psi 30
